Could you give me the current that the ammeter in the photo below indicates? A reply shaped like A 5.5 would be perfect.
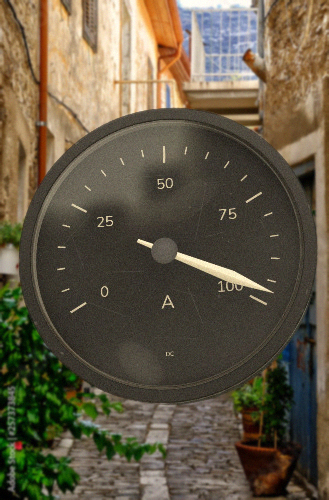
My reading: A 97.5
